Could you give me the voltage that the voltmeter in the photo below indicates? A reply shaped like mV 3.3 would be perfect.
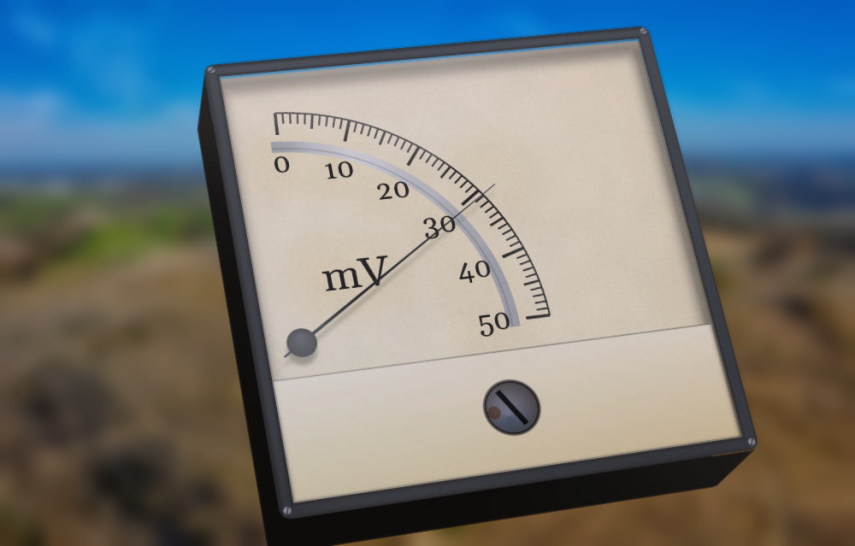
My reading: mV 31
